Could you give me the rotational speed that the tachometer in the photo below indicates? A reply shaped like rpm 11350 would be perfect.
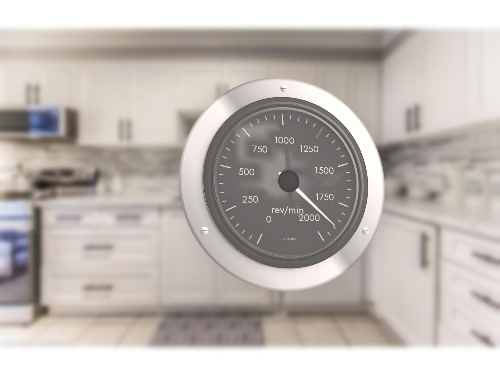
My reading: rpm 1900
